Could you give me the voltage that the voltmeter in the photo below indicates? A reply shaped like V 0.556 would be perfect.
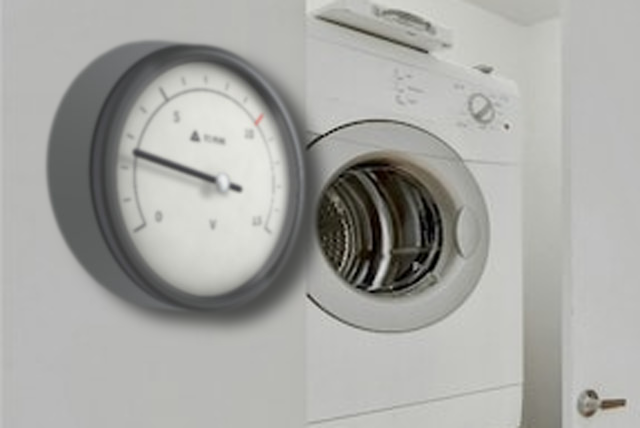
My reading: V 2.5
